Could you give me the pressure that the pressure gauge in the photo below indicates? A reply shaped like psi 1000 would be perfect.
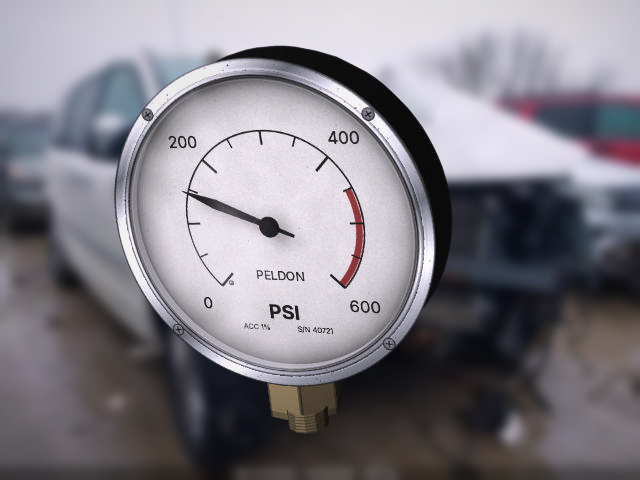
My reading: psi 150
